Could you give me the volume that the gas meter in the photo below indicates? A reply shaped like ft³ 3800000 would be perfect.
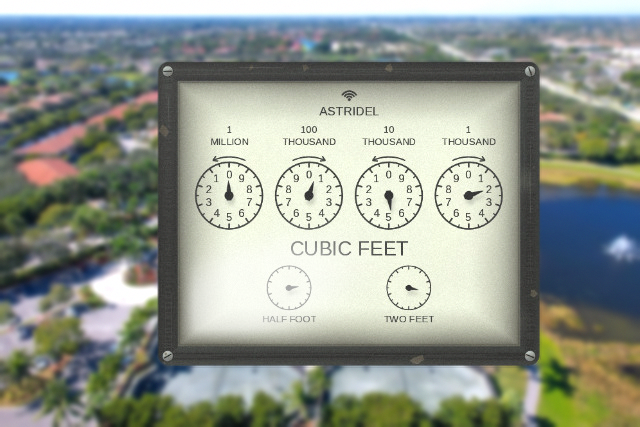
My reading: ft³ 5200
